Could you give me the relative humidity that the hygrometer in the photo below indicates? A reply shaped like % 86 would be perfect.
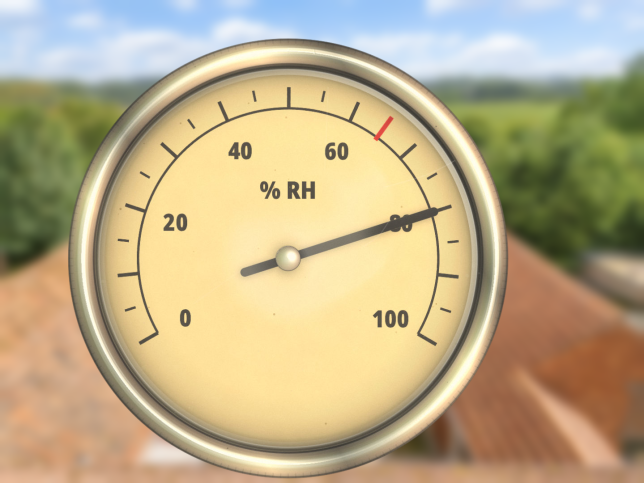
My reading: % 80
